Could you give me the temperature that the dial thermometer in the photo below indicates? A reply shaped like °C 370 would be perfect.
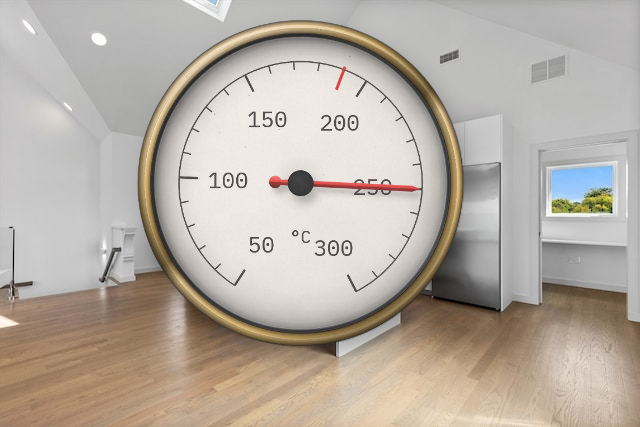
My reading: °C 250
